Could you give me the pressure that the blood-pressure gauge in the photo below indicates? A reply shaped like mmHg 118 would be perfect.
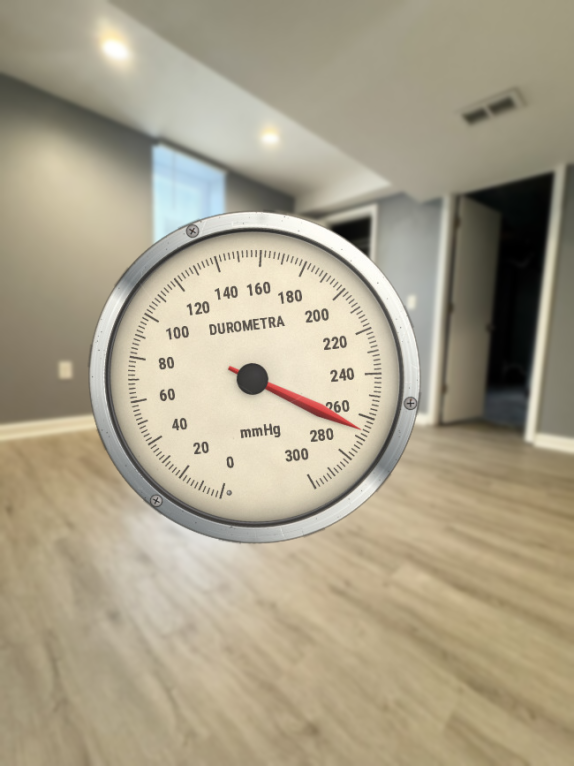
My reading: mmHg 266
